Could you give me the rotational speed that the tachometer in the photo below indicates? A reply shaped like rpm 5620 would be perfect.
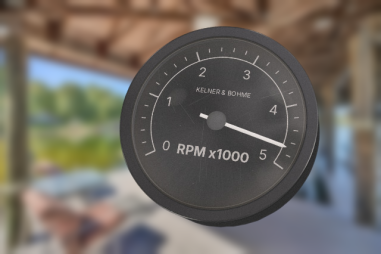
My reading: rpm 4700
